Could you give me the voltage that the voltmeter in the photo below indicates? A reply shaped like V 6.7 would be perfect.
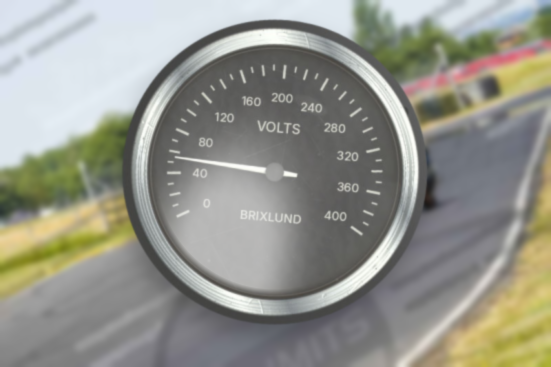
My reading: V 55
